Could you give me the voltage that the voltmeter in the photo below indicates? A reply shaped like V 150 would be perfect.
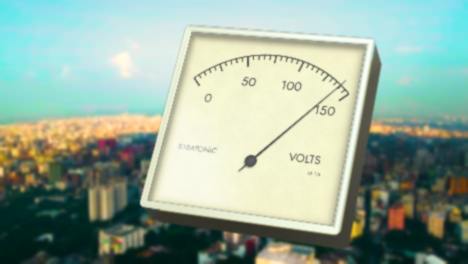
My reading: V 140
